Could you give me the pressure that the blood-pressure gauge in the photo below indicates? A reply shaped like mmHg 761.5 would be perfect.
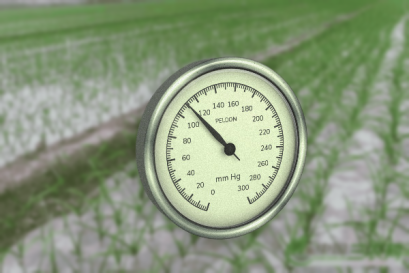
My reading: mmHg 110
